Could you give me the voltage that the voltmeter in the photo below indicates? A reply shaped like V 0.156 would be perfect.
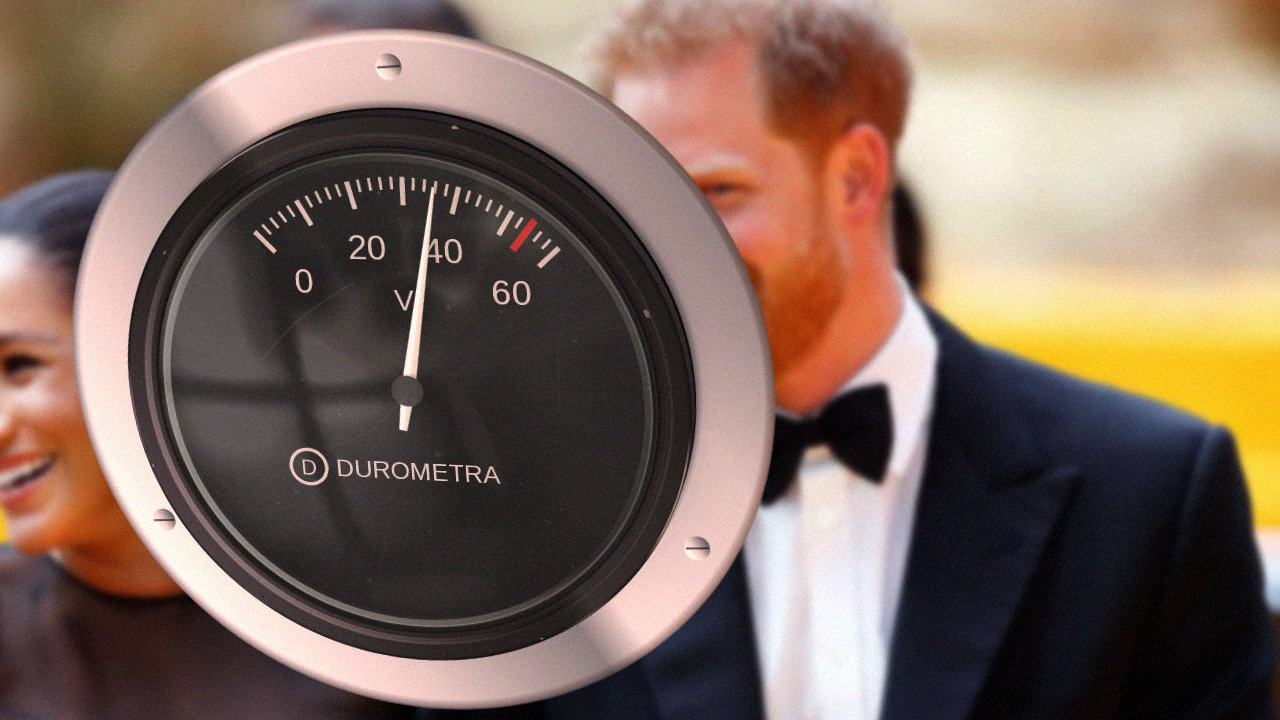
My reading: V 36
